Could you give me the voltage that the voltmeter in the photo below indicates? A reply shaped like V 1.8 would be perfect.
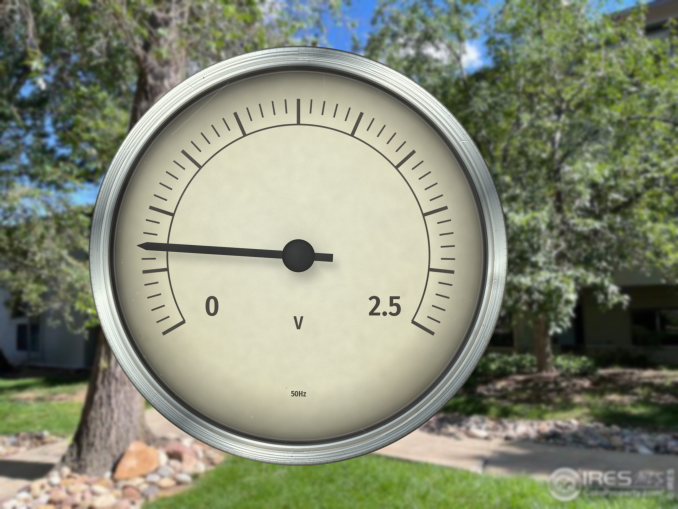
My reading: V 0.35
